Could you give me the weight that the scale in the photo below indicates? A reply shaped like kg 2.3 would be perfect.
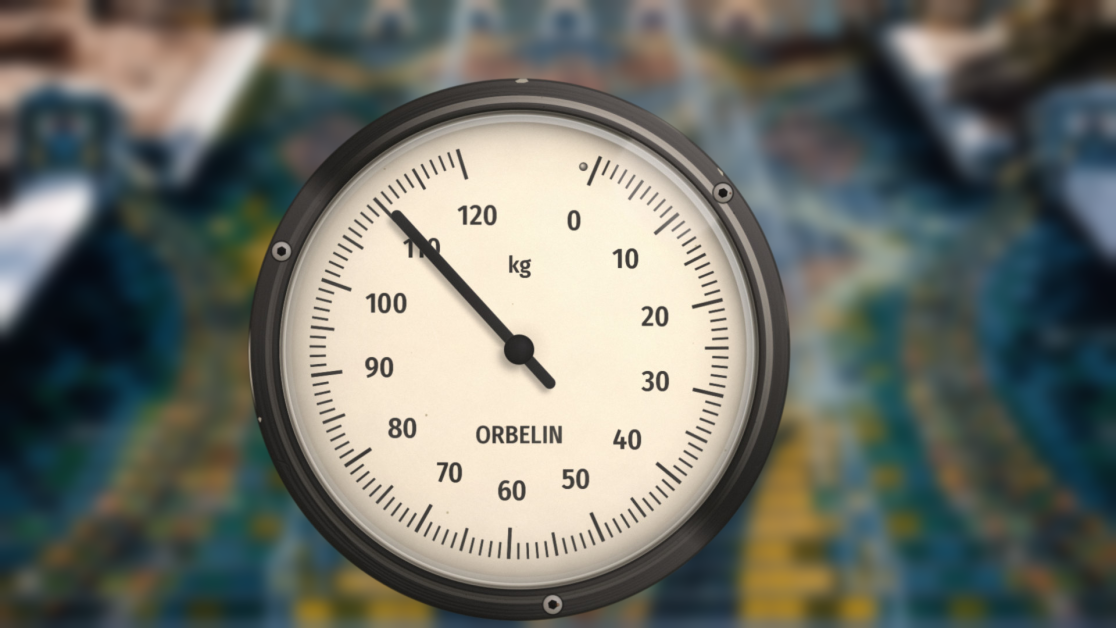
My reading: kg 110.5
